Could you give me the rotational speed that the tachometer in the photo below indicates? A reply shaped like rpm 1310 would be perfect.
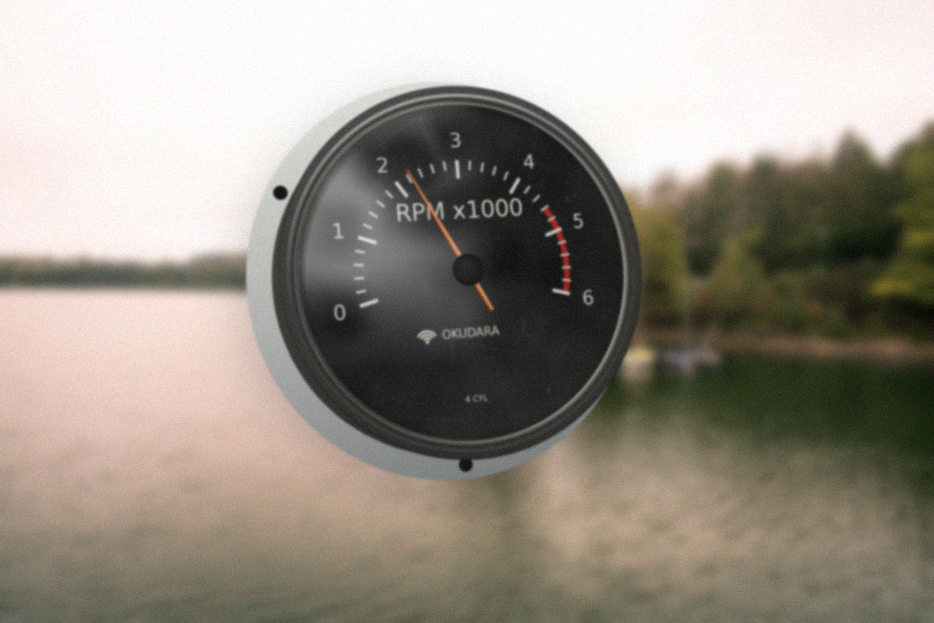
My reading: rpm 2200
